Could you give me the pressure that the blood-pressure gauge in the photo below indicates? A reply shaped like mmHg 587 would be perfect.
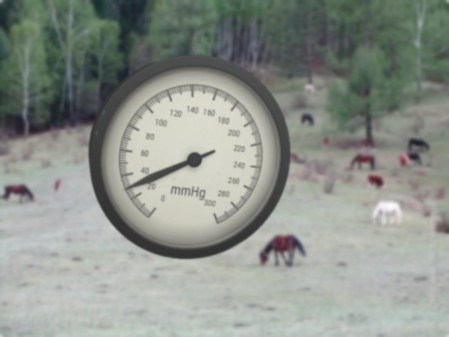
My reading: mmHg 30
